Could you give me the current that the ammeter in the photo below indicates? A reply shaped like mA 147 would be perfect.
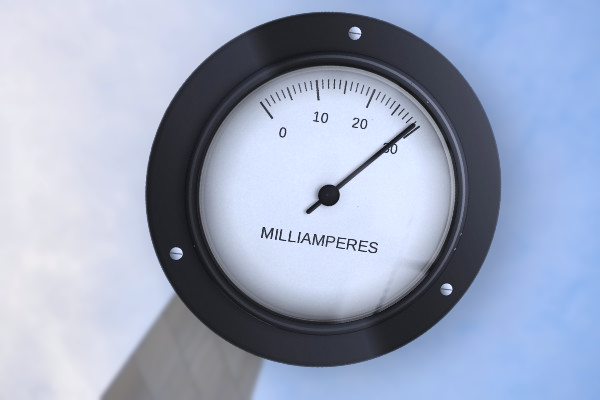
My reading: mA 29
